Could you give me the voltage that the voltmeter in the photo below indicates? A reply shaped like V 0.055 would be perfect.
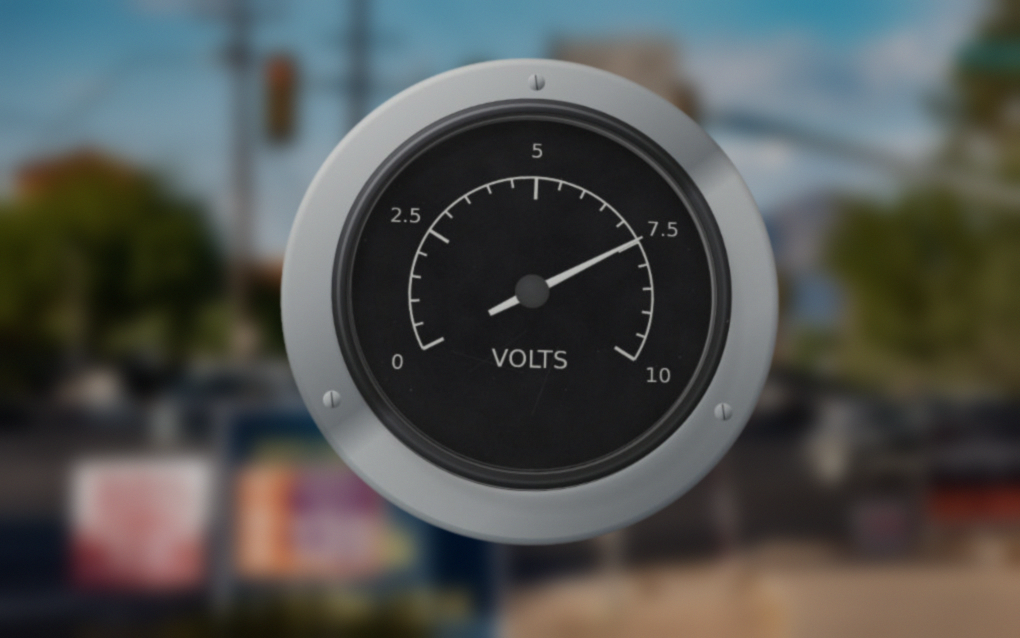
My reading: V 7.5
